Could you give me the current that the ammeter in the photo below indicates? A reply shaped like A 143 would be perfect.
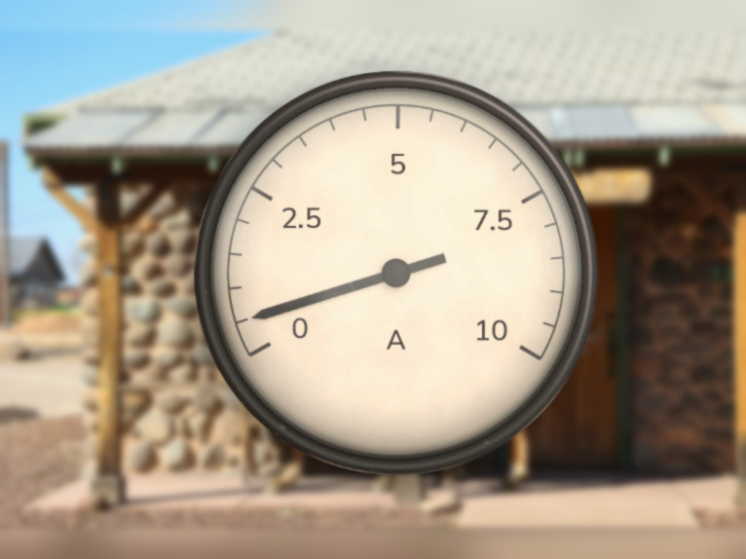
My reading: A 0.5
